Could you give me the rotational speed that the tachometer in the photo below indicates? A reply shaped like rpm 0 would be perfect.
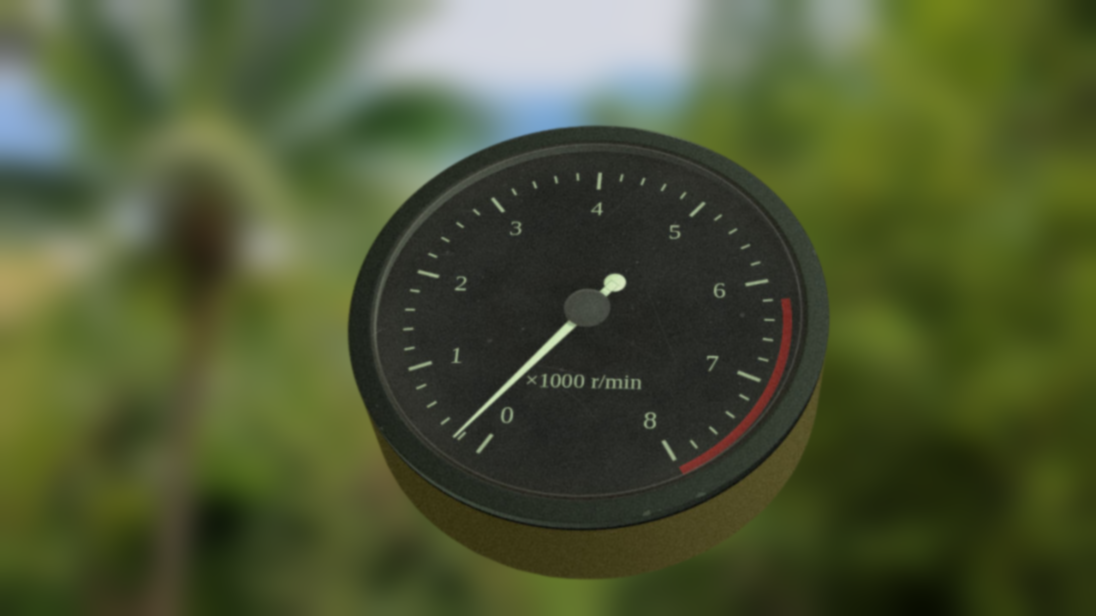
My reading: rpm 200
